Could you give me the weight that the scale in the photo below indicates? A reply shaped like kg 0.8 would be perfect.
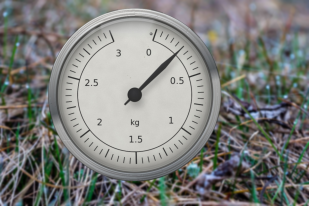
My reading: kg 0.25
